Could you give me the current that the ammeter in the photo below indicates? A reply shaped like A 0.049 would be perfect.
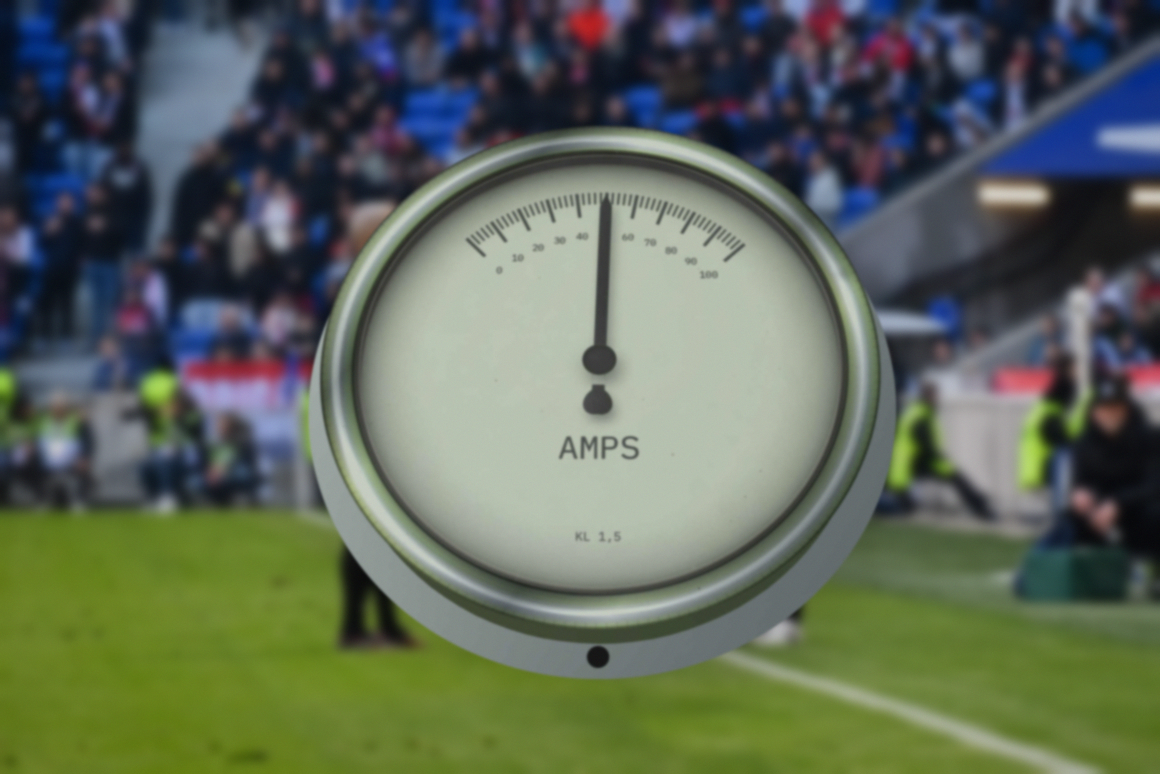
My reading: A 50
